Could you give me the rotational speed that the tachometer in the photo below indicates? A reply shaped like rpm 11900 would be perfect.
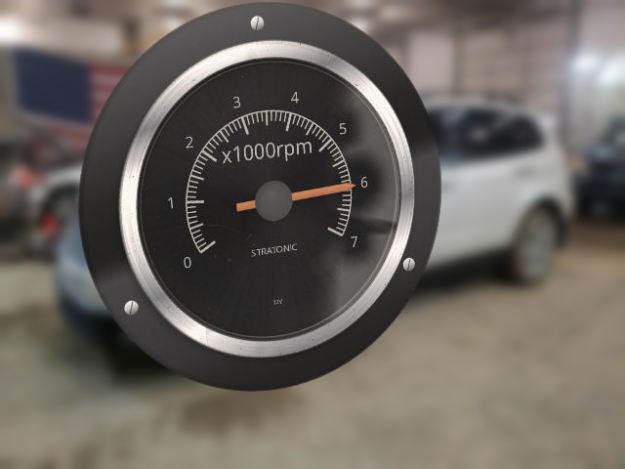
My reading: rpm 6000
